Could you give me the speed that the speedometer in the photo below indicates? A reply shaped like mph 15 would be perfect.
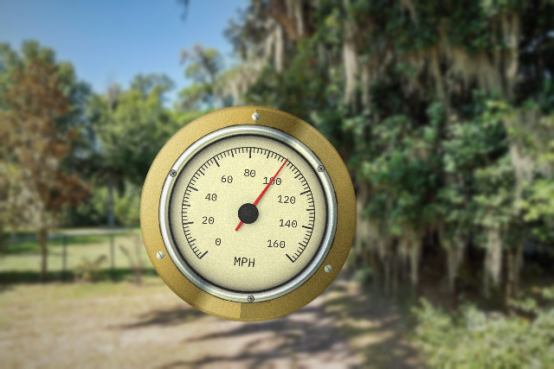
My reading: mph 100
